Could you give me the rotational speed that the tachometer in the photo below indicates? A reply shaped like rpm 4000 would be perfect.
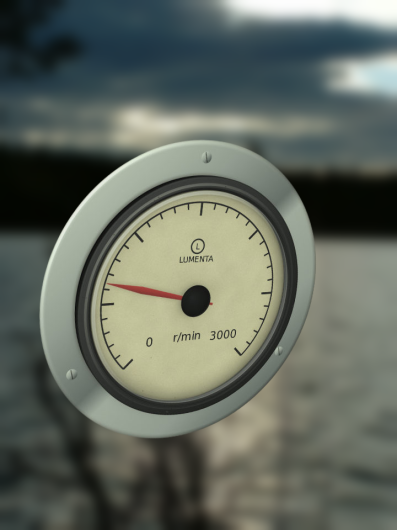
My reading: rpm 650
